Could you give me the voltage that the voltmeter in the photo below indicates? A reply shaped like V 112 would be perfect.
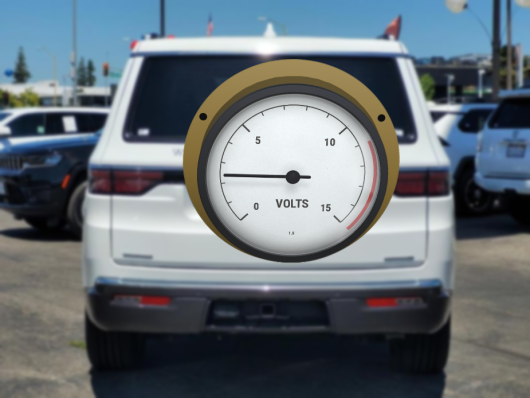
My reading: V 2.5
